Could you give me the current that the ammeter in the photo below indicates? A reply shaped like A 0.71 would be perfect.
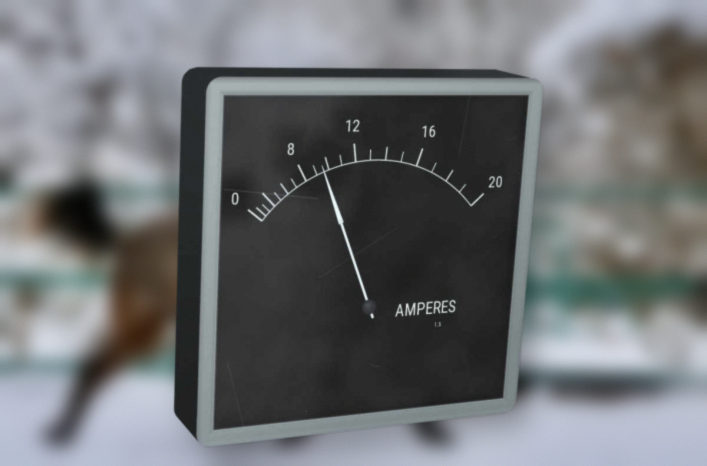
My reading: A 9.5
